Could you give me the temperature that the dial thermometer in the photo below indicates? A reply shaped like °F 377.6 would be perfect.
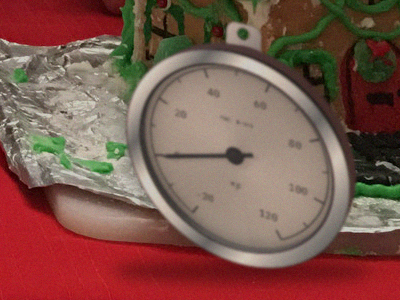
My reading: °F 0
